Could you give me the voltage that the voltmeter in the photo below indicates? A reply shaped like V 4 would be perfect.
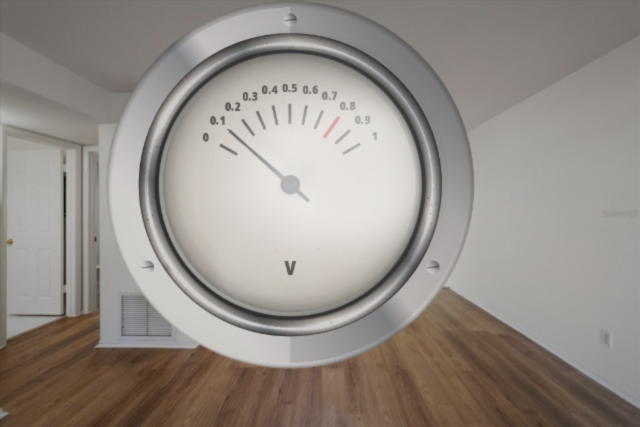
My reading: V 0.1
